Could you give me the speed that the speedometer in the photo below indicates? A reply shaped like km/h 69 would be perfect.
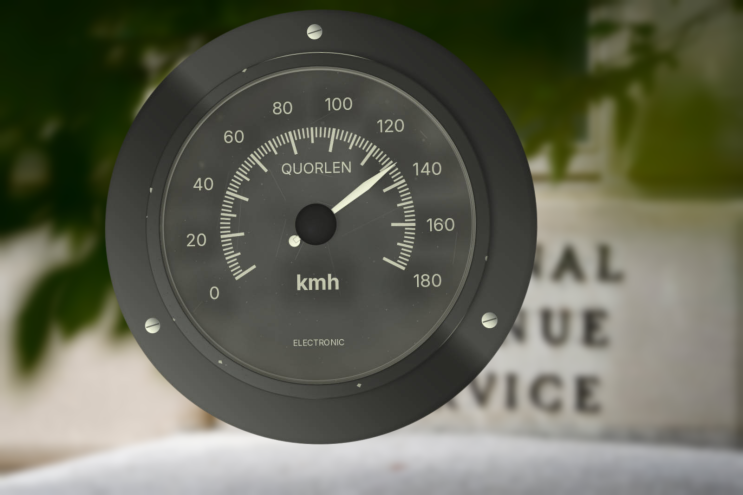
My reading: km/h 132
